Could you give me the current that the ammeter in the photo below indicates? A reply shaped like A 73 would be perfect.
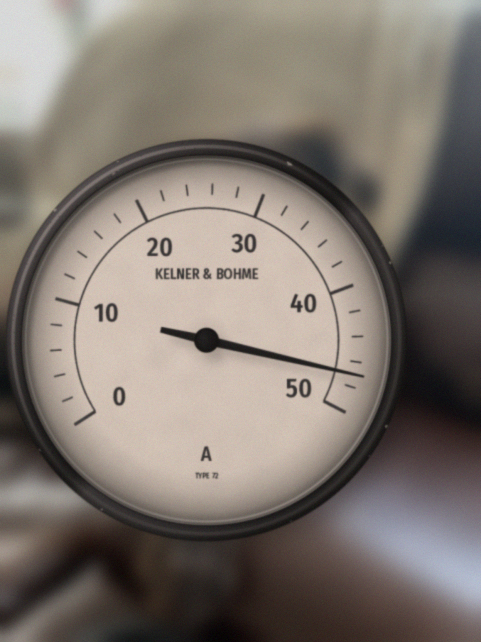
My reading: A 47
